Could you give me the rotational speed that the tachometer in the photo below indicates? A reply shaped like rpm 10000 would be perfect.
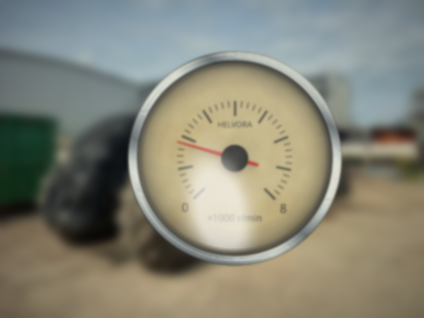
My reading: rpm 1800
